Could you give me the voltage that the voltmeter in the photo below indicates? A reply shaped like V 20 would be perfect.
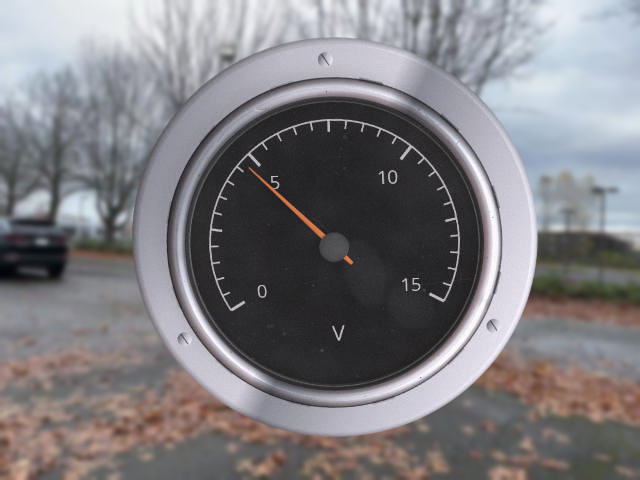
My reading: V 4.75
